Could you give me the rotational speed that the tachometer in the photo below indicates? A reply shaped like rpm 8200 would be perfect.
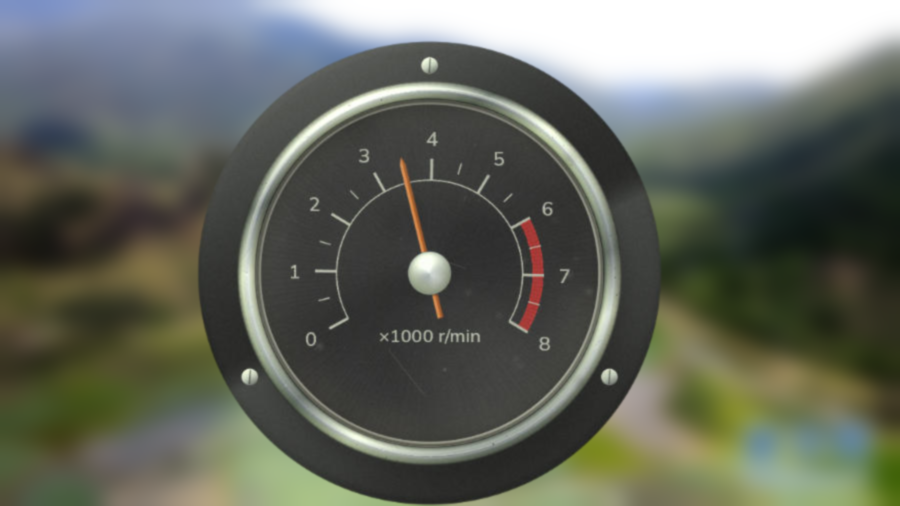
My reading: rpm 3500
